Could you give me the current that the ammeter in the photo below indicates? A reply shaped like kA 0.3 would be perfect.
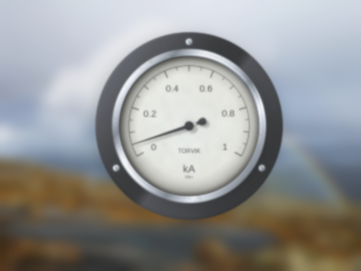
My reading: kA 0.05
